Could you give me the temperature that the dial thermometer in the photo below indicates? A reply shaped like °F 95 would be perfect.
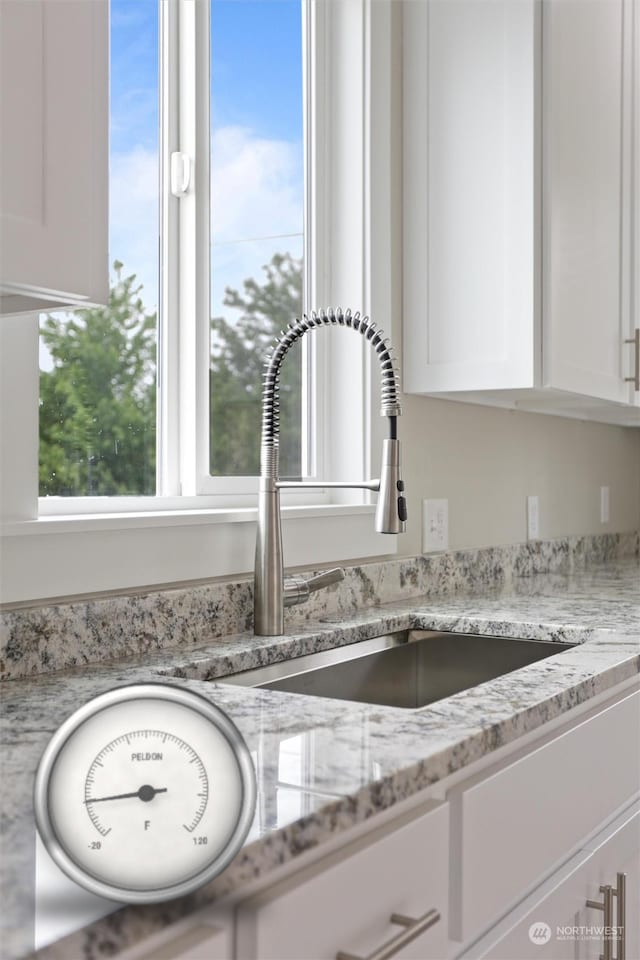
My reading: °F 0
